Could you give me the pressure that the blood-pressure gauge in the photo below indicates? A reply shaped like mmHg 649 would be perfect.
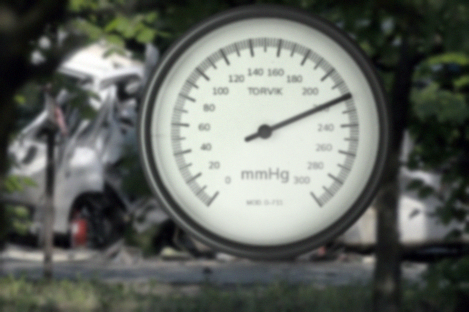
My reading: mmHg 220
